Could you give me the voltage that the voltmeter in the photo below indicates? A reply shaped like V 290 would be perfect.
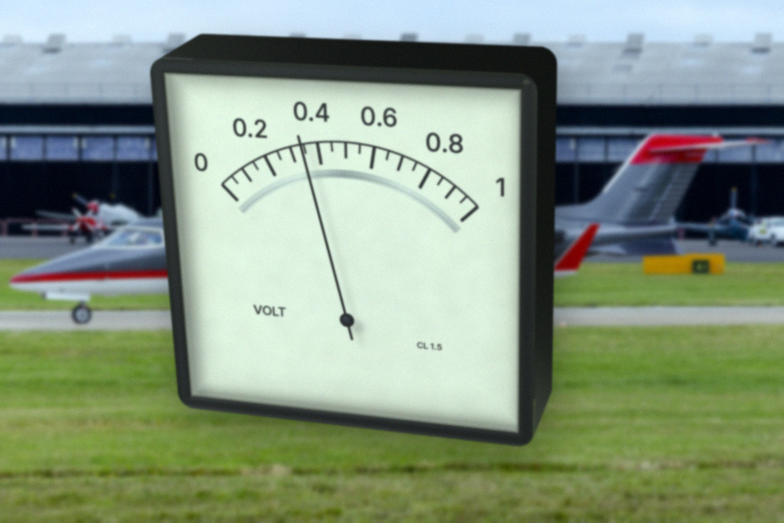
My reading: V 0.35
